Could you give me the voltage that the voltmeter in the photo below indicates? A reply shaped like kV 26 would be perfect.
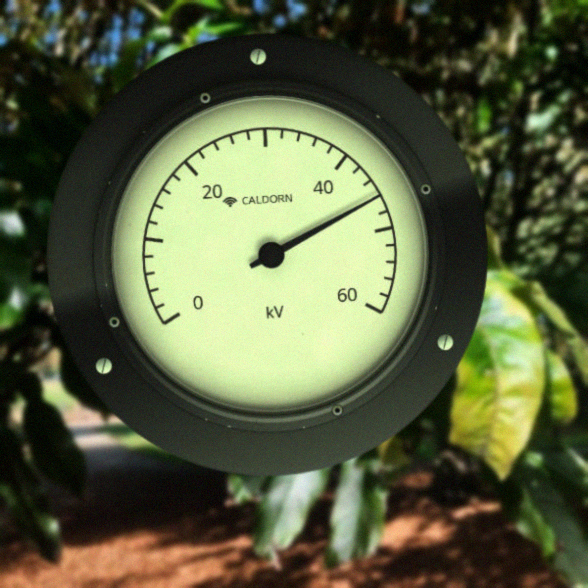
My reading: kV 46
